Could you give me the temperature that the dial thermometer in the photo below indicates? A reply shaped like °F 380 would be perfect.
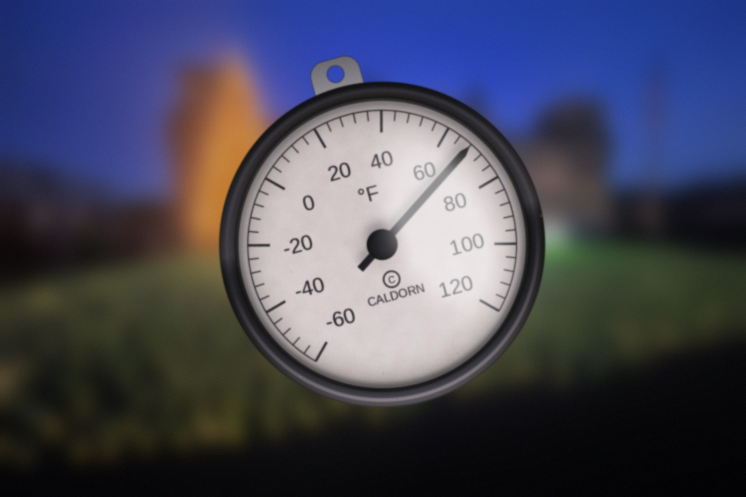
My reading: °F 68
